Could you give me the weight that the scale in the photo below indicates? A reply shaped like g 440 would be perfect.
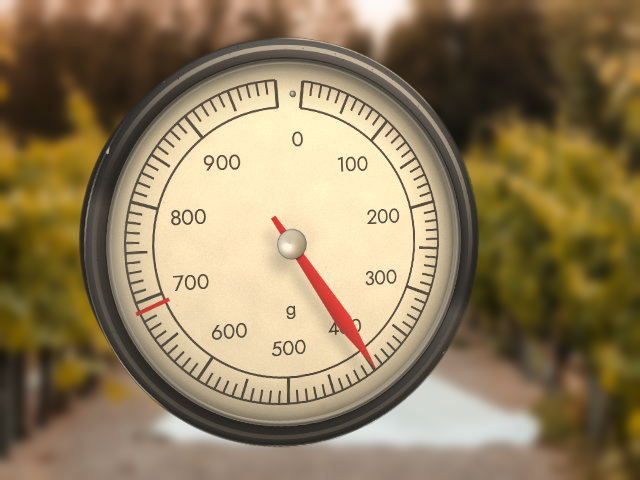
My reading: g 400
